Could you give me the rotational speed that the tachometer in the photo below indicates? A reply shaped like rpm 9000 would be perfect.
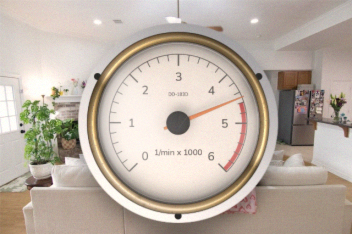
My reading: rpm 4500
